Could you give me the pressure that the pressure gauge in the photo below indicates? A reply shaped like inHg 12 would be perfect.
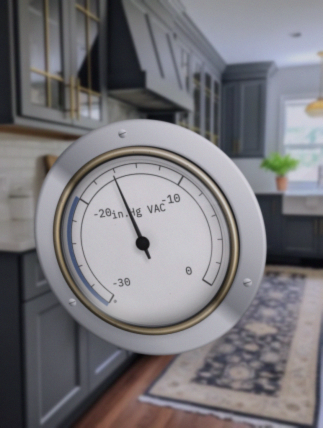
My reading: inHg -16
